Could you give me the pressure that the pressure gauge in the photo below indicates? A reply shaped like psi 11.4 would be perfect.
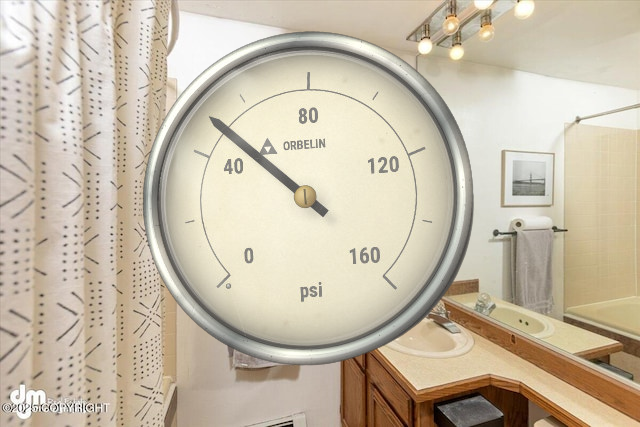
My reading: psi 50
